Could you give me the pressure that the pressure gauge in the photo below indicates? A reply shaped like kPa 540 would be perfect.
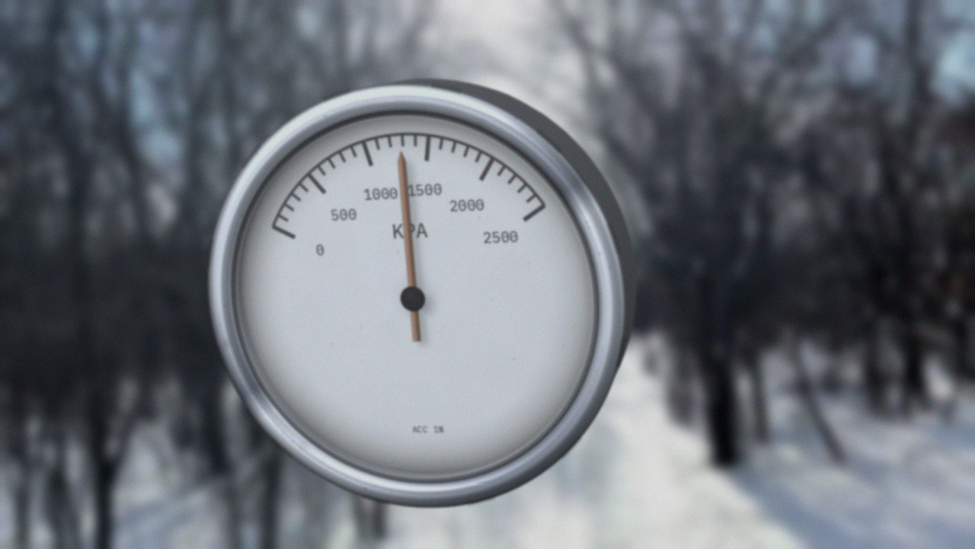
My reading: kPa 1300
